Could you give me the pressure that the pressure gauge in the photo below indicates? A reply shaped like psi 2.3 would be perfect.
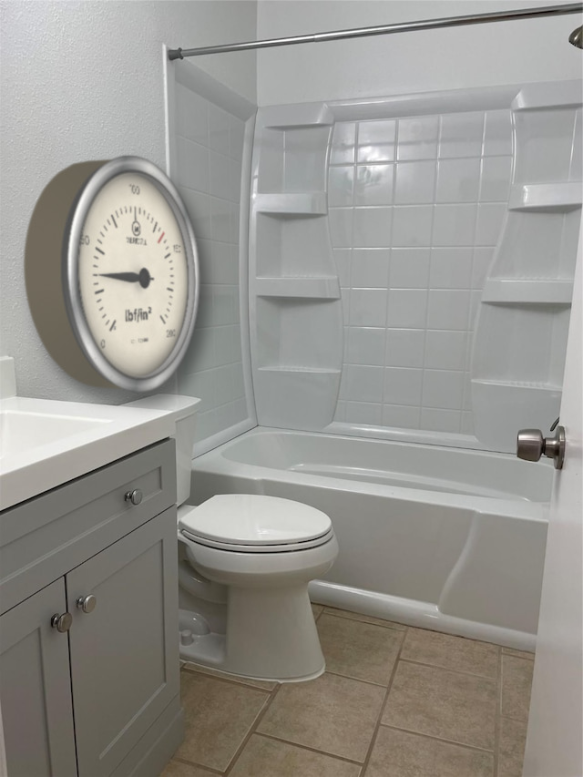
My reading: psi 35
